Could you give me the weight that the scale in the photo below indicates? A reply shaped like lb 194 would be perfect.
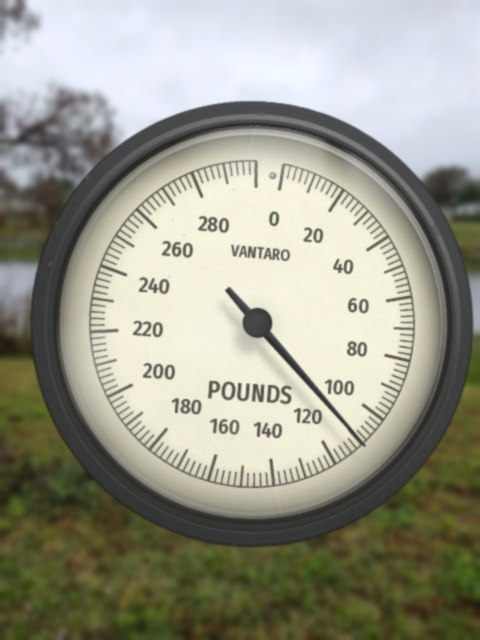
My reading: lb 110
